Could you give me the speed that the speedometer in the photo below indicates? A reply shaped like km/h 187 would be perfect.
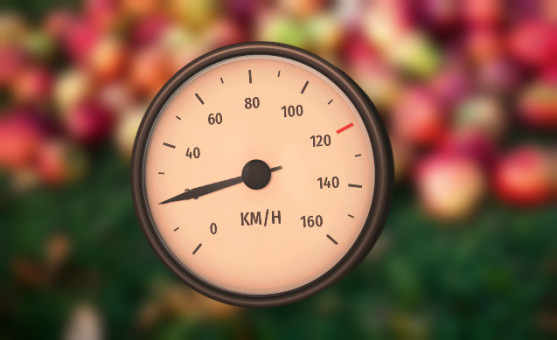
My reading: km/h 20
